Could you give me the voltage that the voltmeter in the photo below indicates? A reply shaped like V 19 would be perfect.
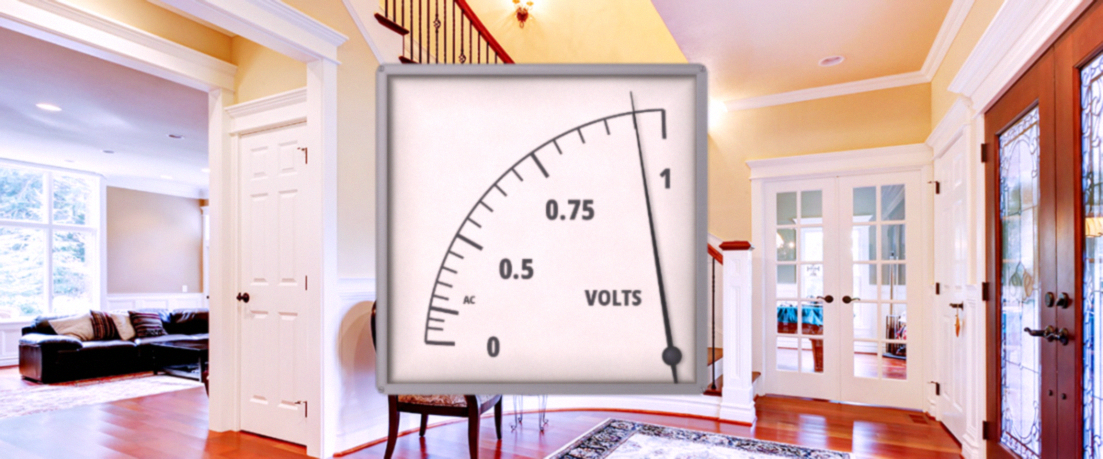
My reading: V 0.95
